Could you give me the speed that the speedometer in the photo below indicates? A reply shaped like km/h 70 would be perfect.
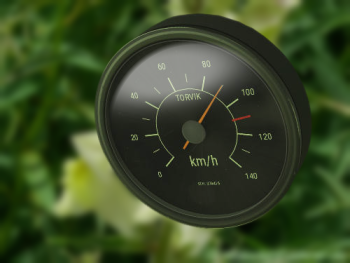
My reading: km/h 90
